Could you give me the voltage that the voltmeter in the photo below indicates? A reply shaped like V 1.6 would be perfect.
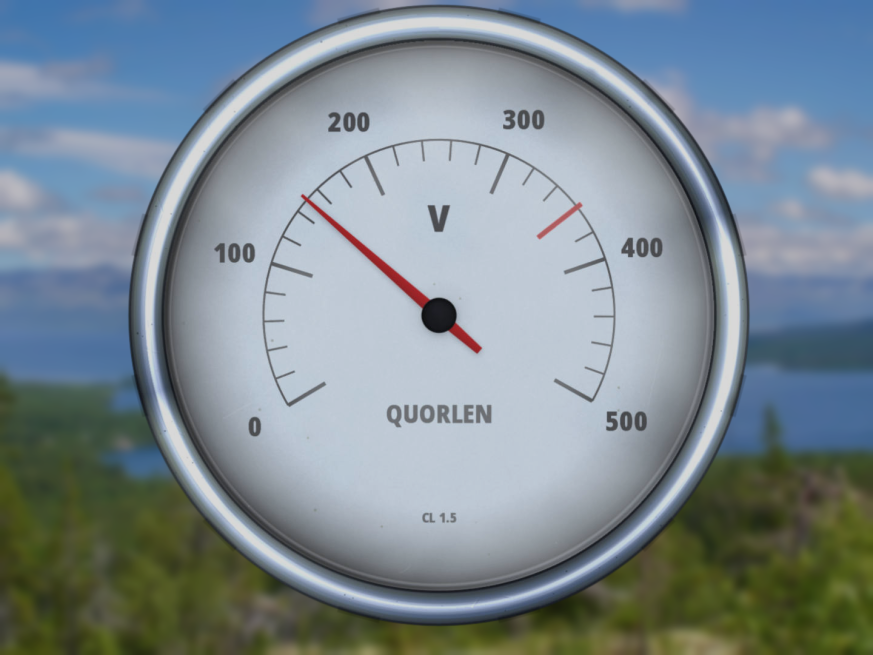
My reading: V 150
